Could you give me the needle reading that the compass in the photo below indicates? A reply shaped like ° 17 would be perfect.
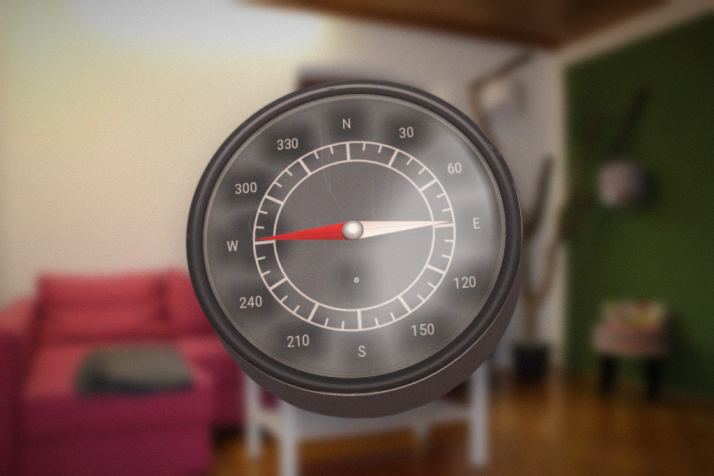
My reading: ° 270
